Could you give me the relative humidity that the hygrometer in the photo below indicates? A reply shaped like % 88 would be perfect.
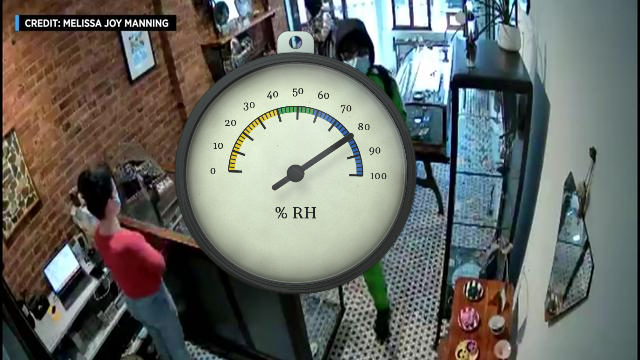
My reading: % 80
